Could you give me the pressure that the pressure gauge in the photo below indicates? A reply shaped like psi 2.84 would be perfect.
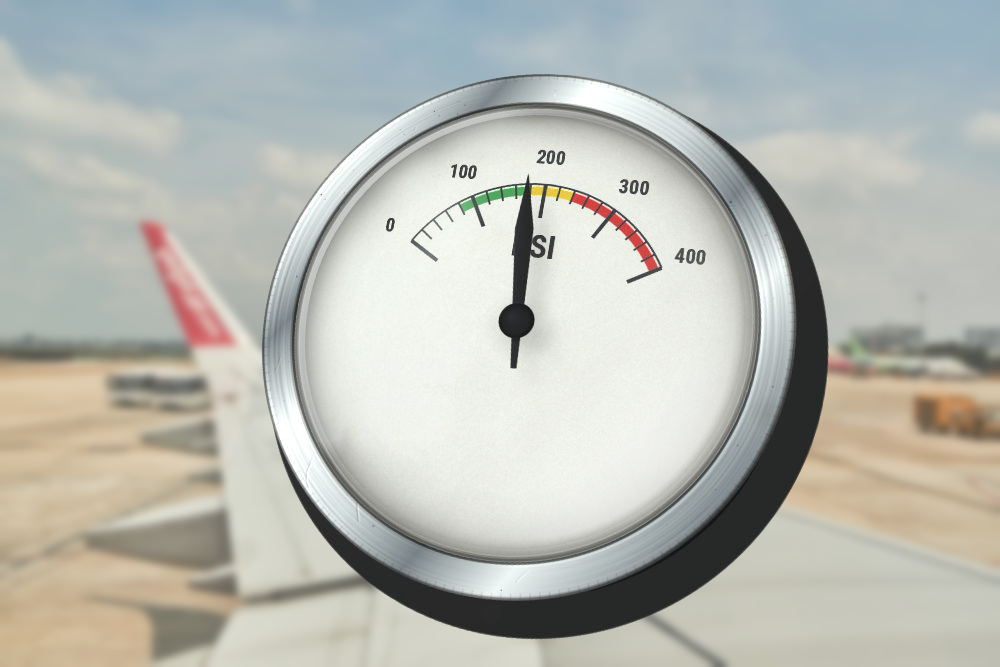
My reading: psi 180
